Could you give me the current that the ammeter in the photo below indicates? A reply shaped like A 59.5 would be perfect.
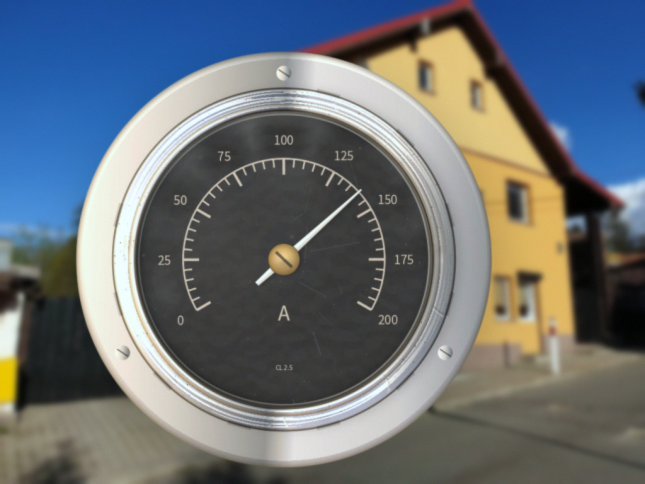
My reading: A 140
